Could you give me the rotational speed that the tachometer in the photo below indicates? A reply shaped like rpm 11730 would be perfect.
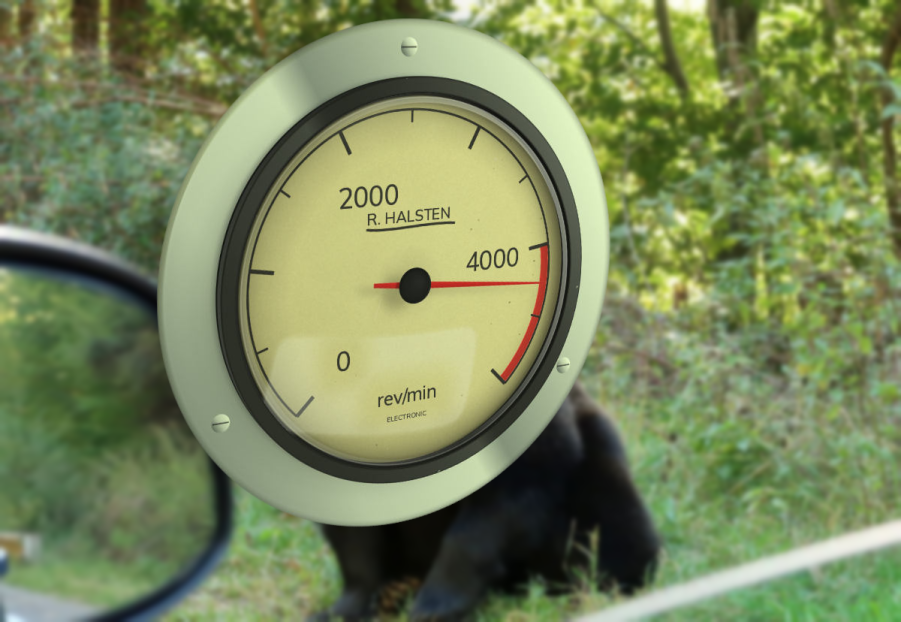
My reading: rpm 4250
